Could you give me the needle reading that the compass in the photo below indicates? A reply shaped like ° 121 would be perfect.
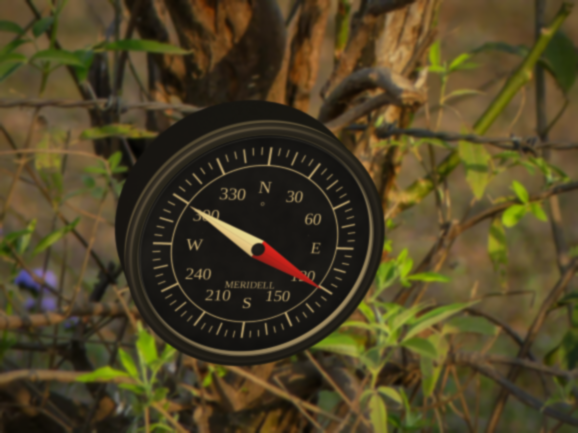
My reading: ° 120
